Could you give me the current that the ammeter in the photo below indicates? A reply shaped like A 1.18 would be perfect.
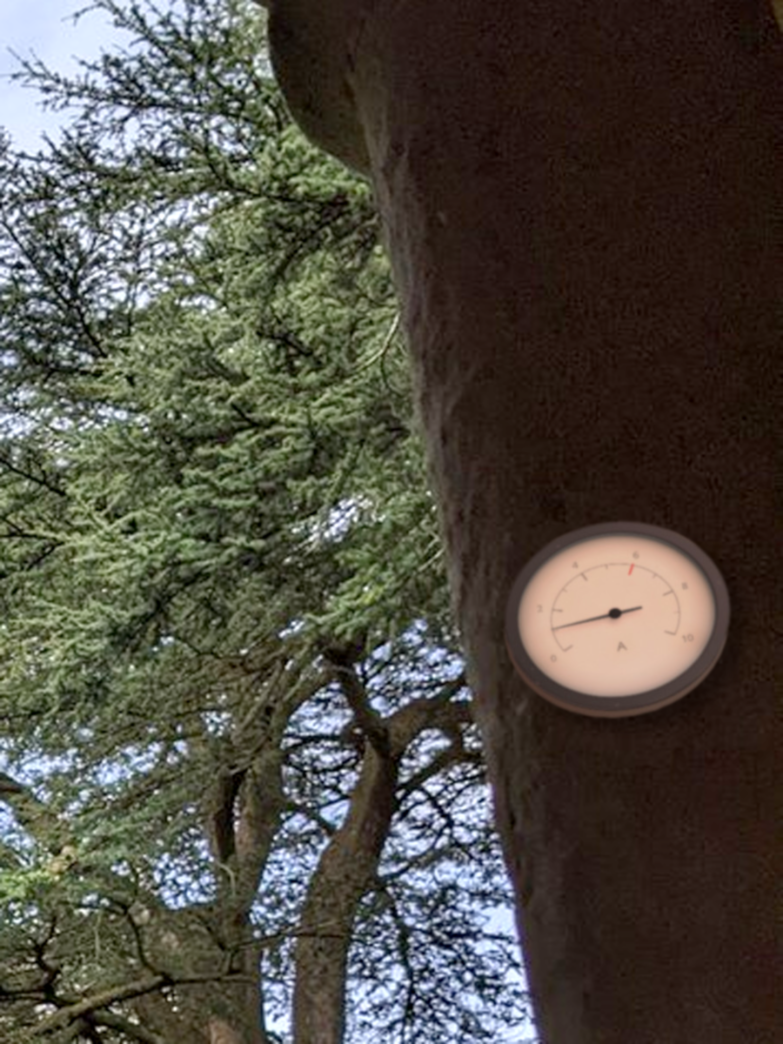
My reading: A 1
